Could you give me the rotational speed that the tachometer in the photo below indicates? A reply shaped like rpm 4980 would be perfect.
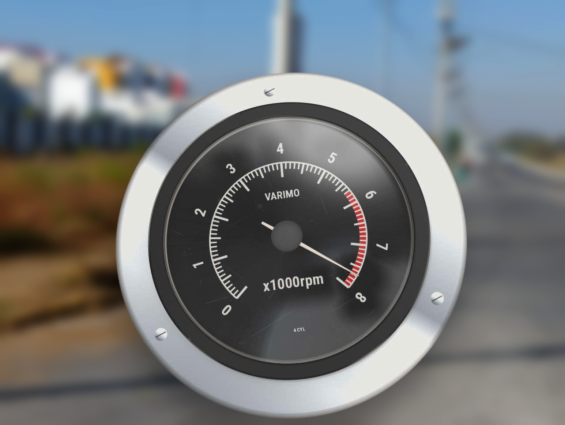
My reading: rpm 7700
